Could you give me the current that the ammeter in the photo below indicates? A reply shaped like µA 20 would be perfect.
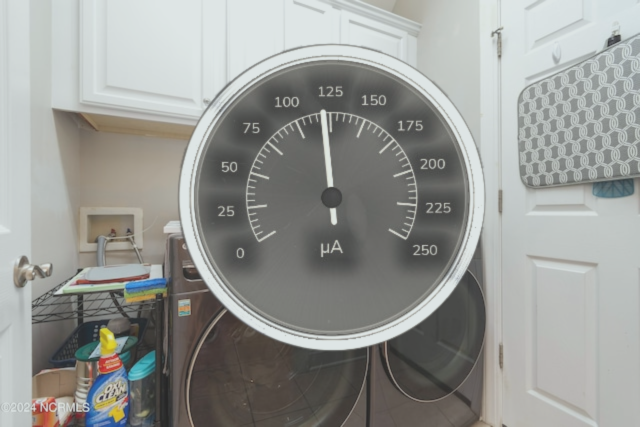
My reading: µA 120
